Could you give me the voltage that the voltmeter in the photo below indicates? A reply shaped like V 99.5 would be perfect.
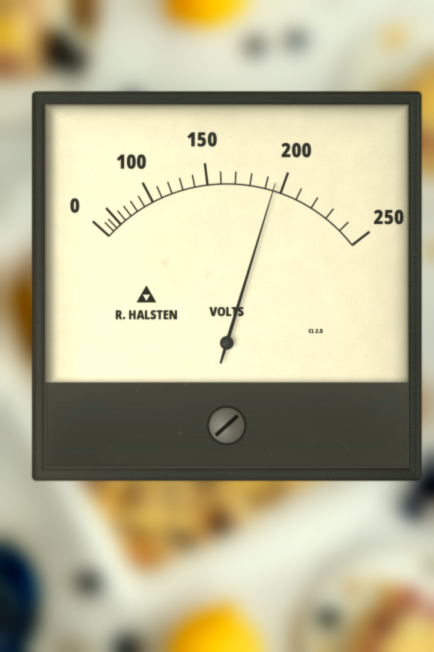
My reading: V 195
